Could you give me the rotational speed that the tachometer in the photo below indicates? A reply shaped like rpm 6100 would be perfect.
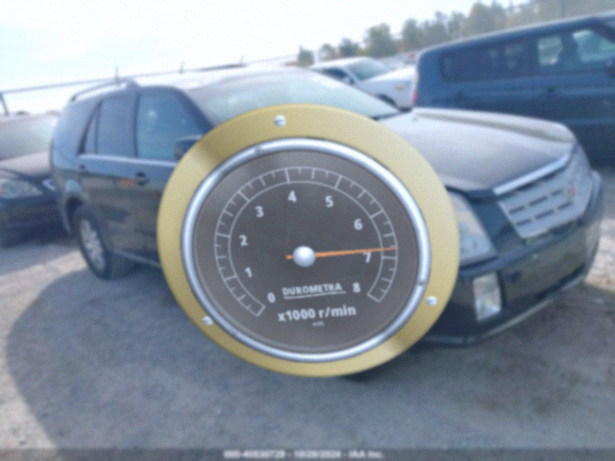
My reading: rpm 6750
